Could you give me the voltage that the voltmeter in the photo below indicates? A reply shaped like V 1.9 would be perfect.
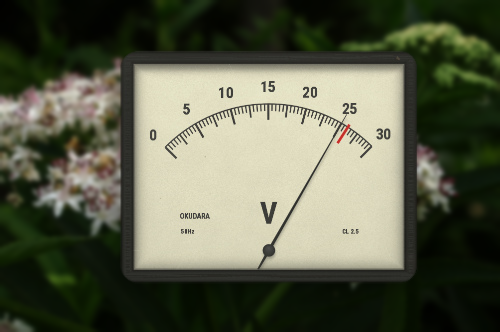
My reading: V 25
